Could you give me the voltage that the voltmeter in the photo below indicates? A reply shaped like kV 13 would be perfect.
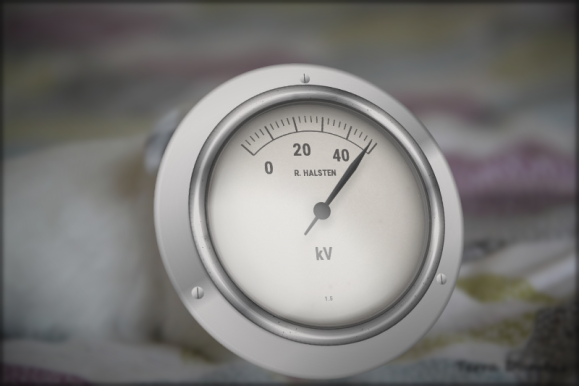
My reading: kV 48
